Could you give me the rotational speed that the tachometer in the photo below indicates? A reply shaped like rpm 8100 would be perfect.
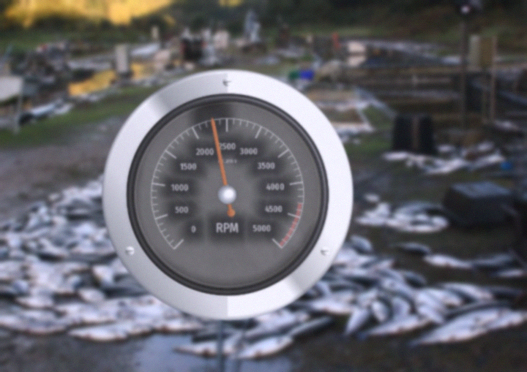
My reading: rpm 2300
